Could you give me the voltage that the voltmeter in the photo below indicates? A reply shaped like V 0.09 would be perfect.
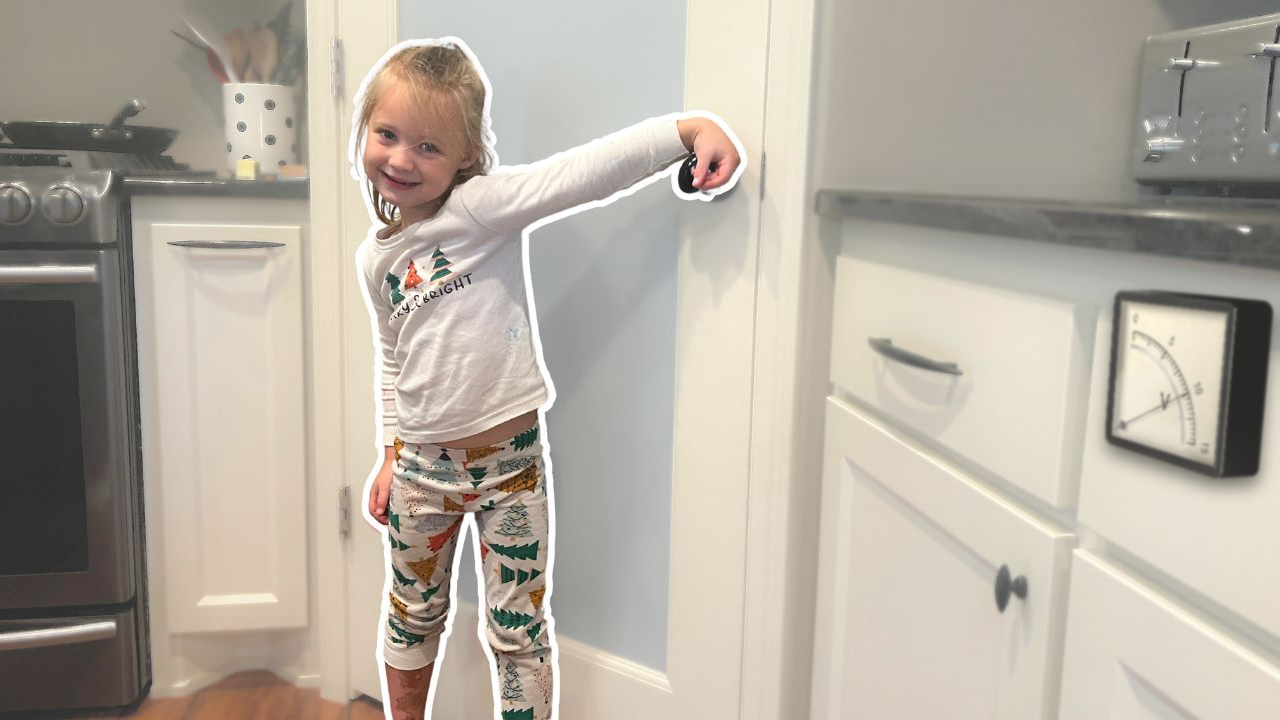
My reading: V 10
